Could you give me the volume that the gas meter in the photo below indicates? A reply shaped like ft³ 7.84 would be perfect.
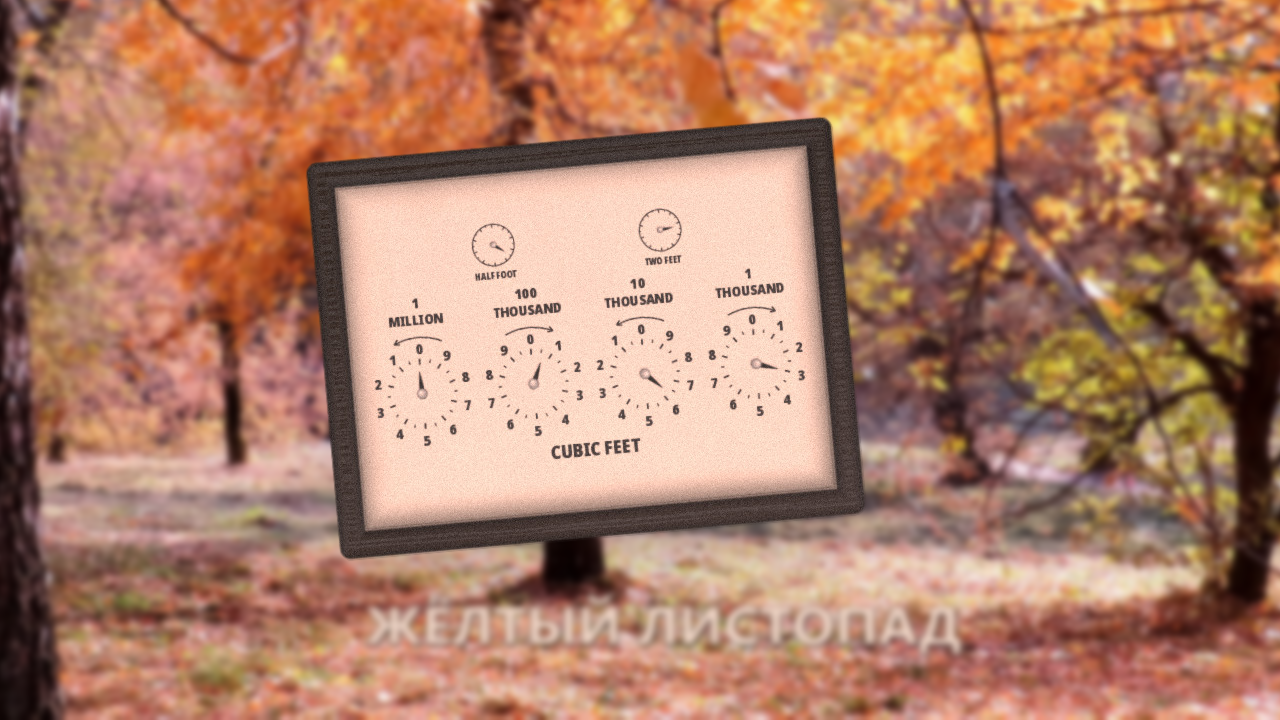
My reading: ft³ 6300
